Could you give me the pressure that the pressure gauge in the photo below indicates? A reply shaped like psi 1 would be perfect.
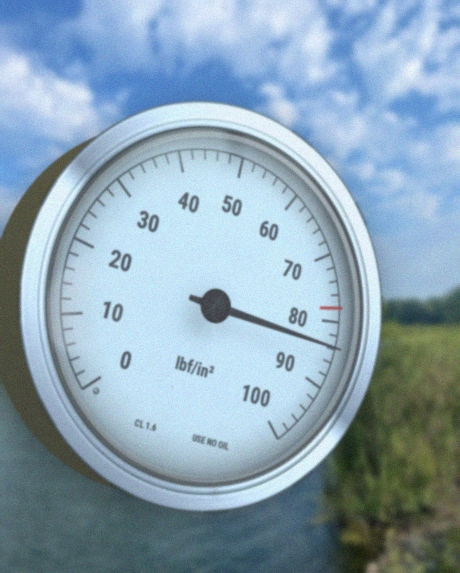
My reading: psi 84
